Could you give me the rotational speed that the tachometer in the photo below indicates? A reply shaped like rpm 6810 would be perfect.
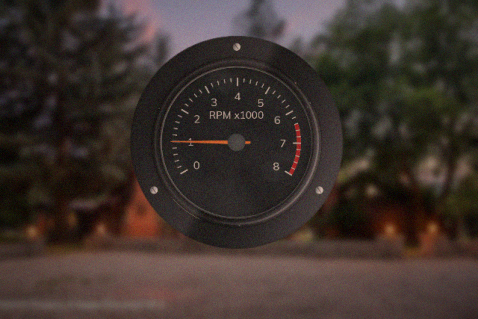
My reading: rpm 1000
